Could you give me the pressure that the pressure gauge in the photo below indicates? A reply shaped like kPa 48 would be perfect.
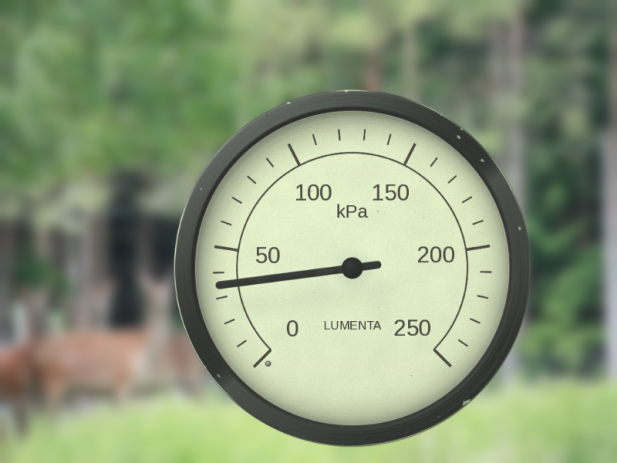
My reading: kPa 35
